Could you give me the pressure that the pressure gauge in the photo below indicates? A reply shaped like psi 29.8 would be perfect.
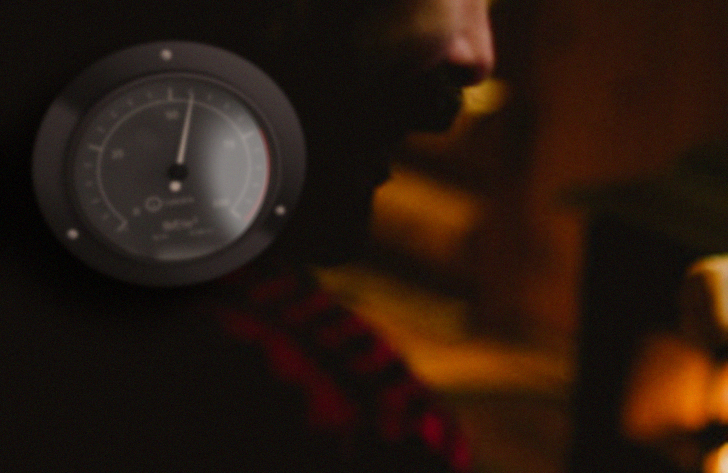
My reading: psi 55
